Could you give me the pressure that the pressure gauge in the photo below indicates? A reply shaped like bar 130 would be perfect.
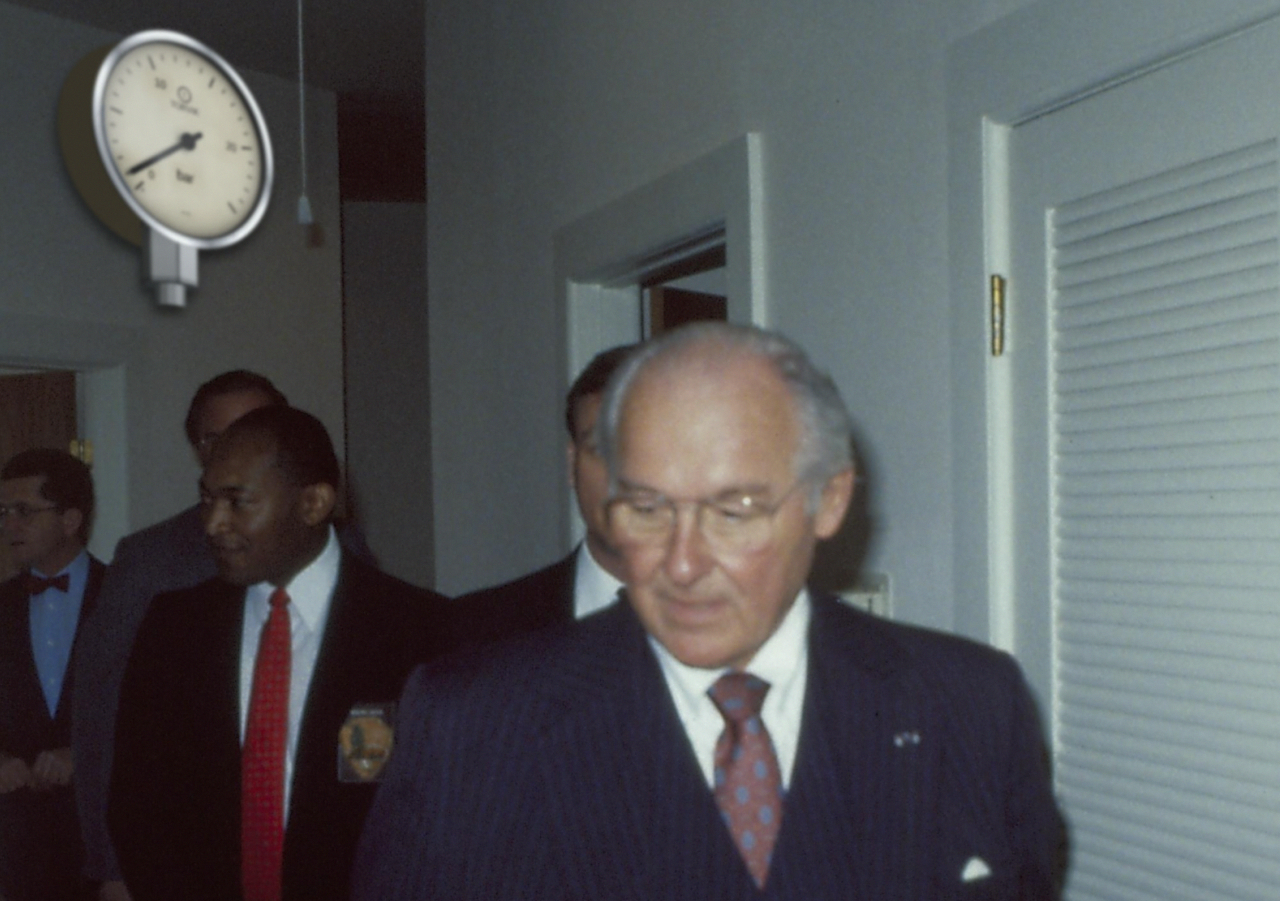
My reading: bar 1
